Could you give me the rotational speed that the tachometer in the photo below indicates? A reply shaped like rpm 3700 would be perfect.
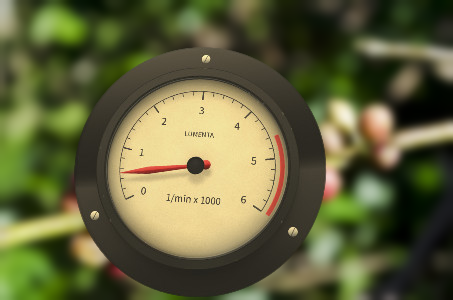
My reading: rpm 500
